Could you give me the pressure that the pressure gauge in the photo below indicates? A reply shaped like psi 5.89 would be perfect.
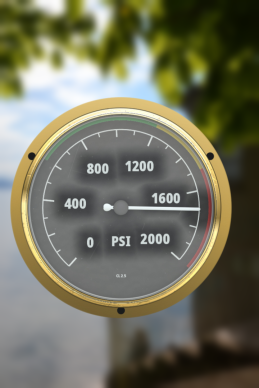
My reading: psi 1700
